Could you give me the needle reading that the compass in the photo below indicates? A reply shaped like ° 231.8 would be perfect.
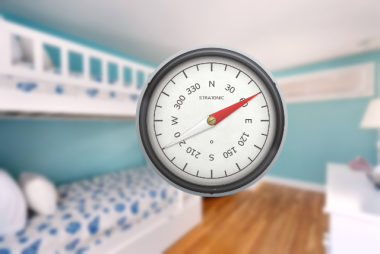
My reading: ° 60
